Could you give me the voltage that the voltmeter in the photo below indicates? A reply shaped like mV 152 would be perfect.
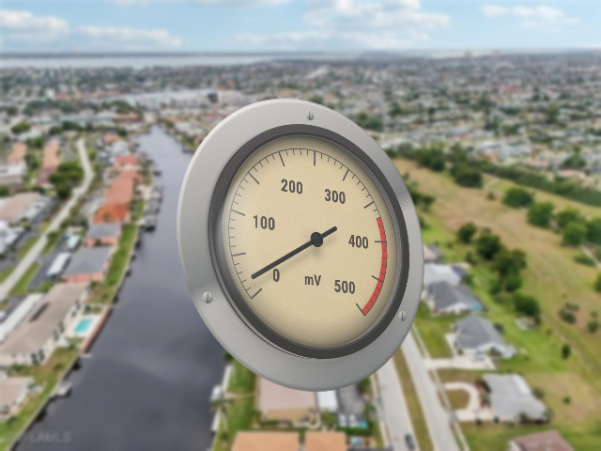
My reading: mV 20
